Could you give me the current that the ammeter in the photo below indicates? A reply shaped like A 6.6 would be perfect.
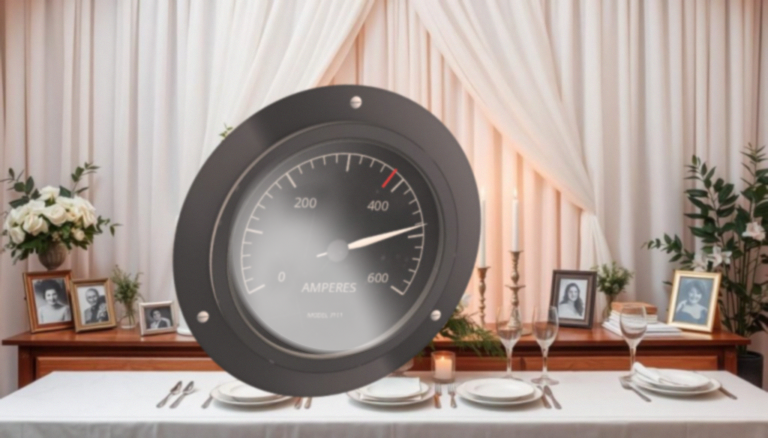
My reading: A 480
